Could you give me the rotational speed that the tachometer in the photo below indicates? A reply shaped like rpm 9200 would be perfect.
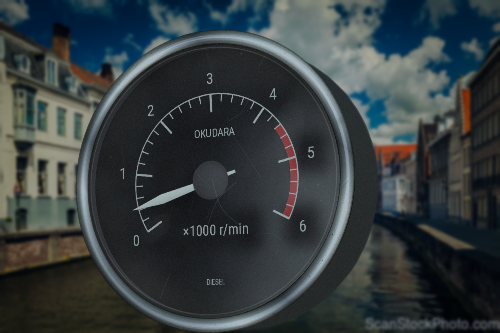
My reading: rpm 400
